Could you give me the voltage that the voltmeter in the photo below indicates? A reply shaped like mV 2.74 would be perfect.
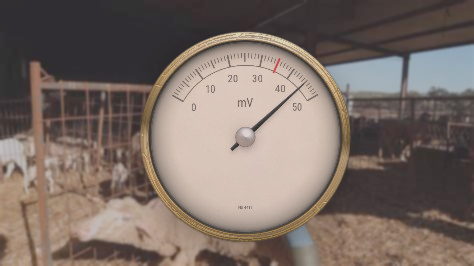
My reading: mV 45
